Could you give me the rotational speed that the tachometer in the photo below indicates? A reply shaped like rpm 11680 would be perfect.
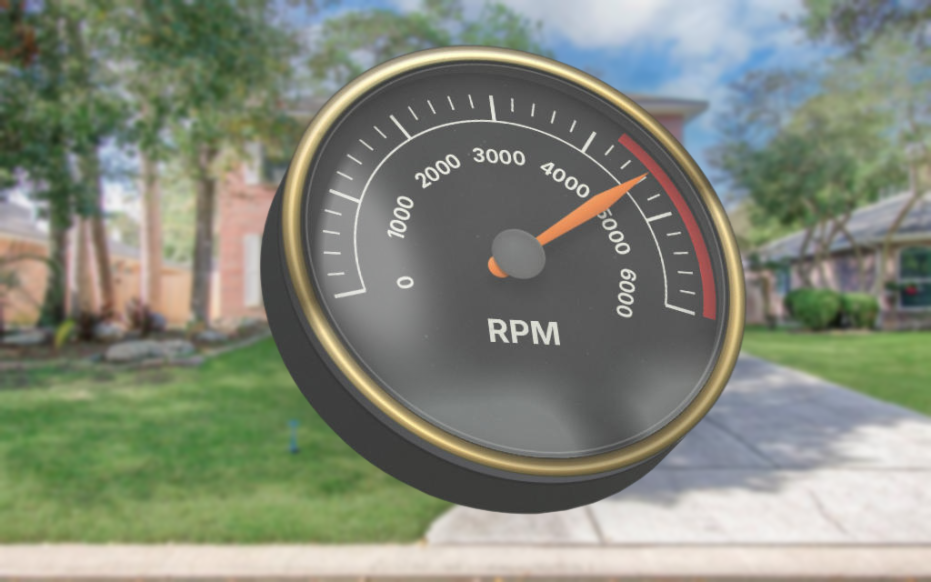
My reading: rpm 4600
